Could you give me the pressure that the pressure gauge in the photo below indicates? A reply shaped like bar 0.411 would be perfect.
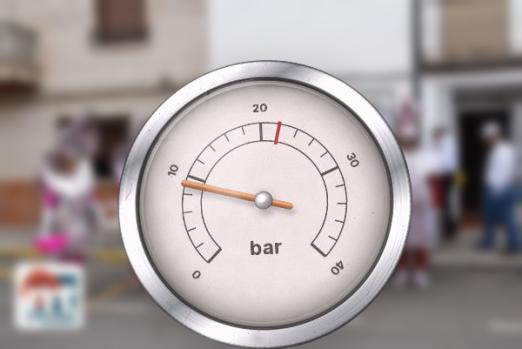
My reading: bar 9
